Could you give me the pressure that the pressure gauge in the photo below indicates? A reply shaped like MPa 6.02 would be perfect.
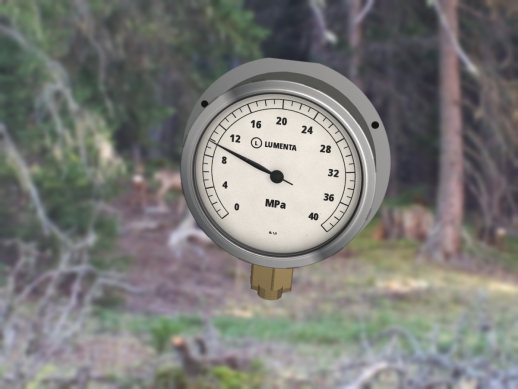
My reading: MPa 10
